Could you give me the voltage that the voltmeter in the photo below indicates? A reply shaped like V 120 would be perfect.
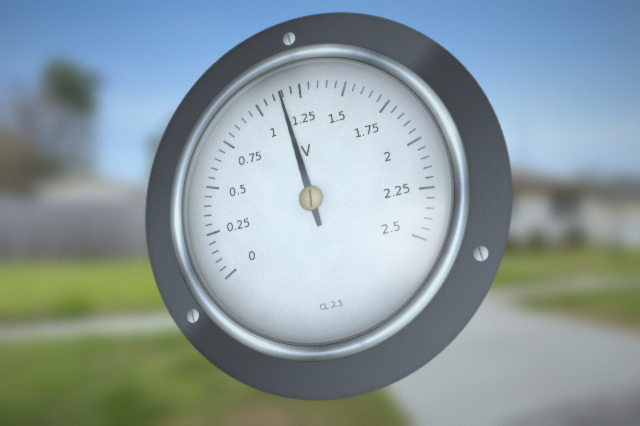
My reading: V 1.15
